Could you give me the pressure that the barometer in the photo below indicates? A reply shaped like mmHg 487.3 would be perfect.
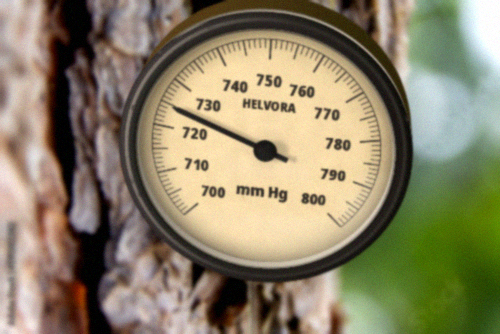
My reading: mmHg 725
